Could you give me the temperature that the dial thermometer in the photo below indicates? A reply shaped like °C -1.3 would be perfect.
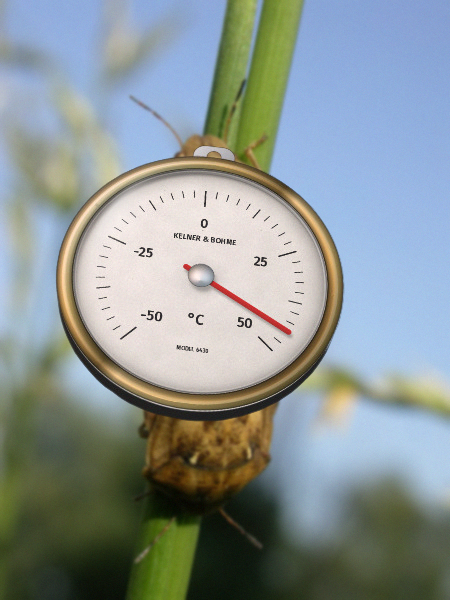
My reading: °C 45
